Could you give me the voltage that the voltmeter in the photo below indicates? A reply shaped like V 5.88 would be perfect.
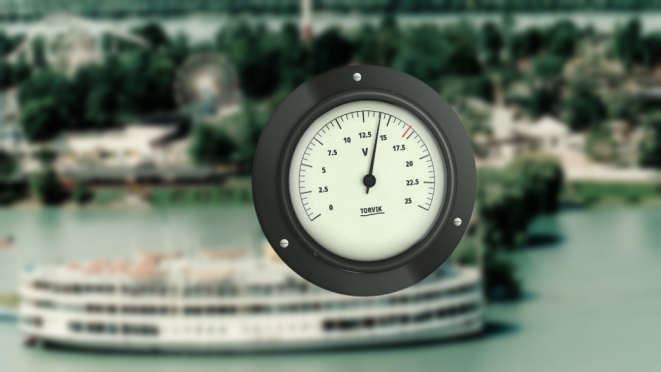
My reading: V 14
